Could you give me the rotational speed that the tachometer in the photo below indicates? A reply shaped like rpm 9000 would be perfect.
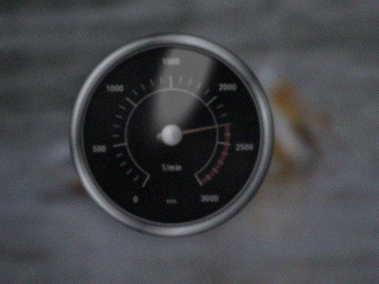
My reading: rpm 2300
